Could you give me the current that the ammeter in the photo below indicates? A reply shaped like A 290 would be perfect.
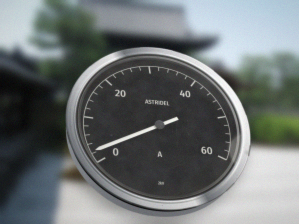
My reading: A 2
